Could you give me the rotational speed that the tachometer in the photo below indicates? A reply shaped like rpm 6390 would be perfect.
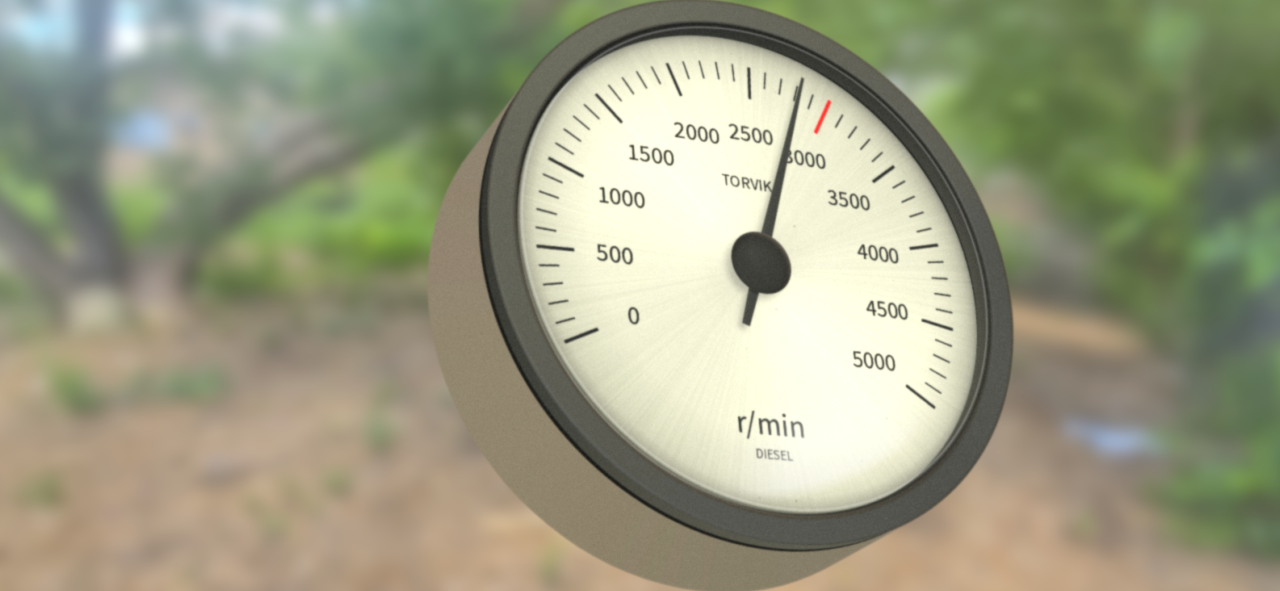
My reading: rpm 2800
